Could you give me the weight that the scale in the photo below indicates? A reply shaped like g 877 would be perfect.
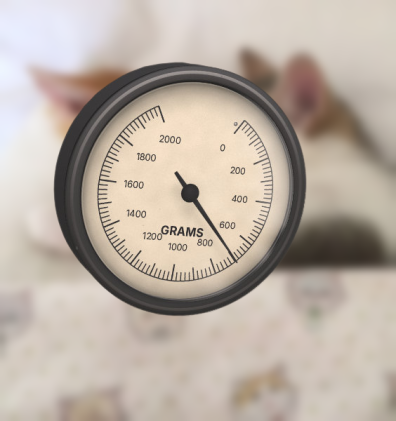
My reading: g 700
